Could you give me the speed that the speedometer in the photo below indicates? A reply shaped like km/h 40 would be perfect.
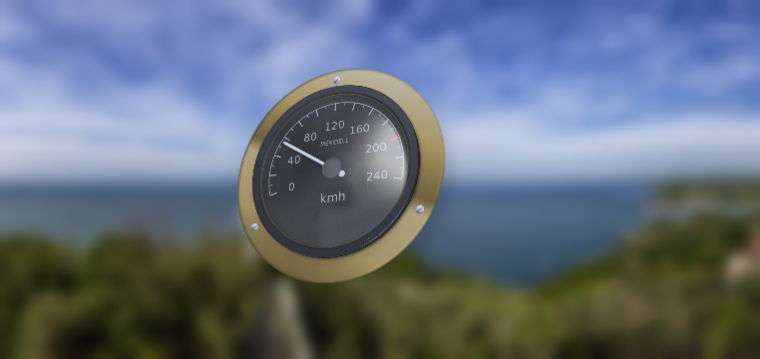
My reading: km/h 55
